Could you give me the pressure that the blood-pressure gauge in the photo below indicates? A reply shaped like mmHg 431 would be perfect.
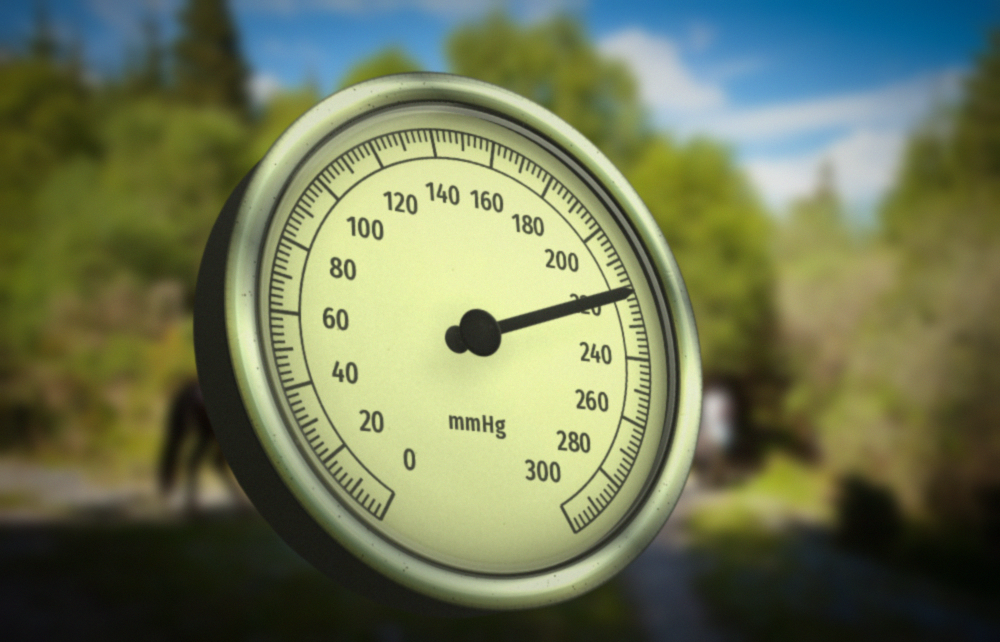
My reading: mmHg 220
